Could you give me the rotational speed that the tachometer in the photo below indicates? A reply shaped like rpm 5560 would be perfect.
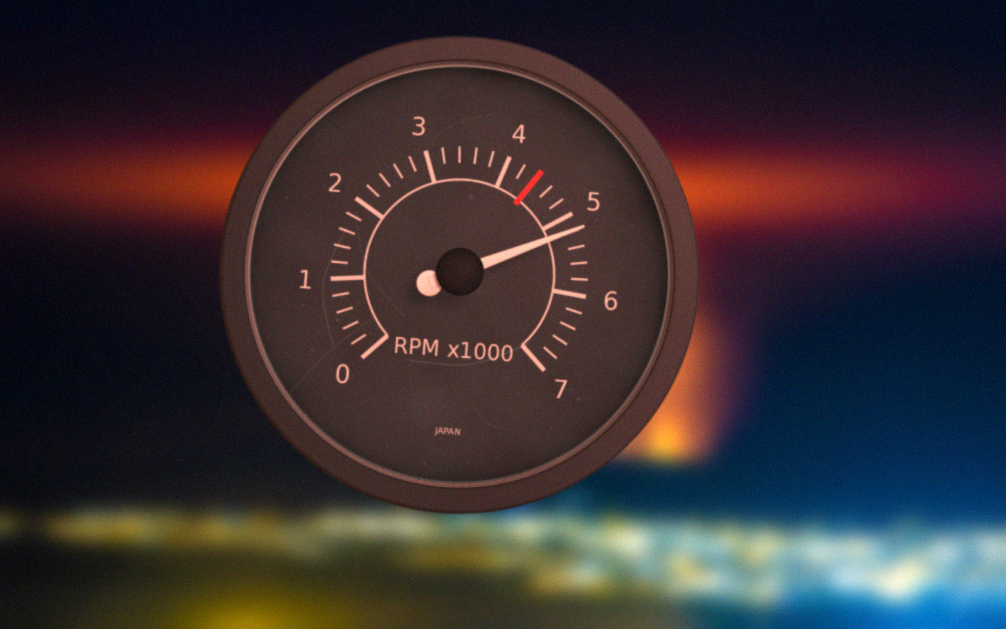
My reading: rpm 5200
